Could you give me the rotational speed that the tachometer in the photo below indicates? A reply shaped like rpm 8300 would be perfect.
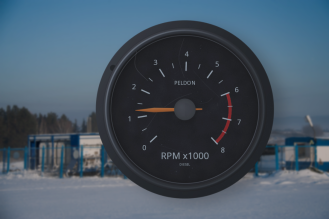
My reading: rpm 1250
